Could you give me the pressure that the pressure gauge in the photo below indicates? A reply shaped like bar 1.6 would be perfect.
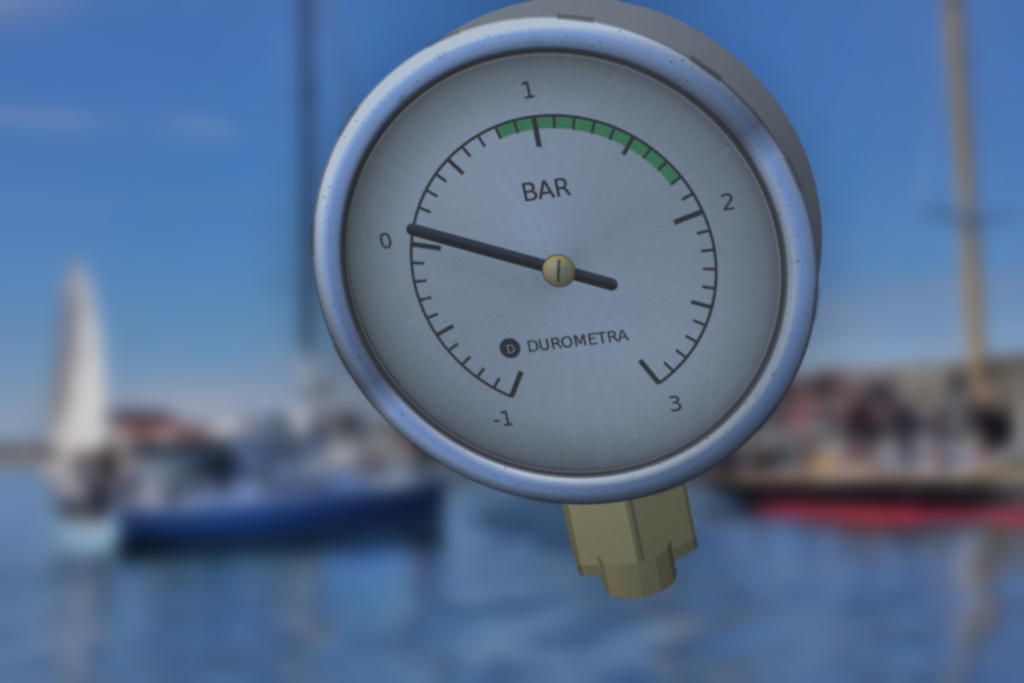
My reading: bar 0.1
